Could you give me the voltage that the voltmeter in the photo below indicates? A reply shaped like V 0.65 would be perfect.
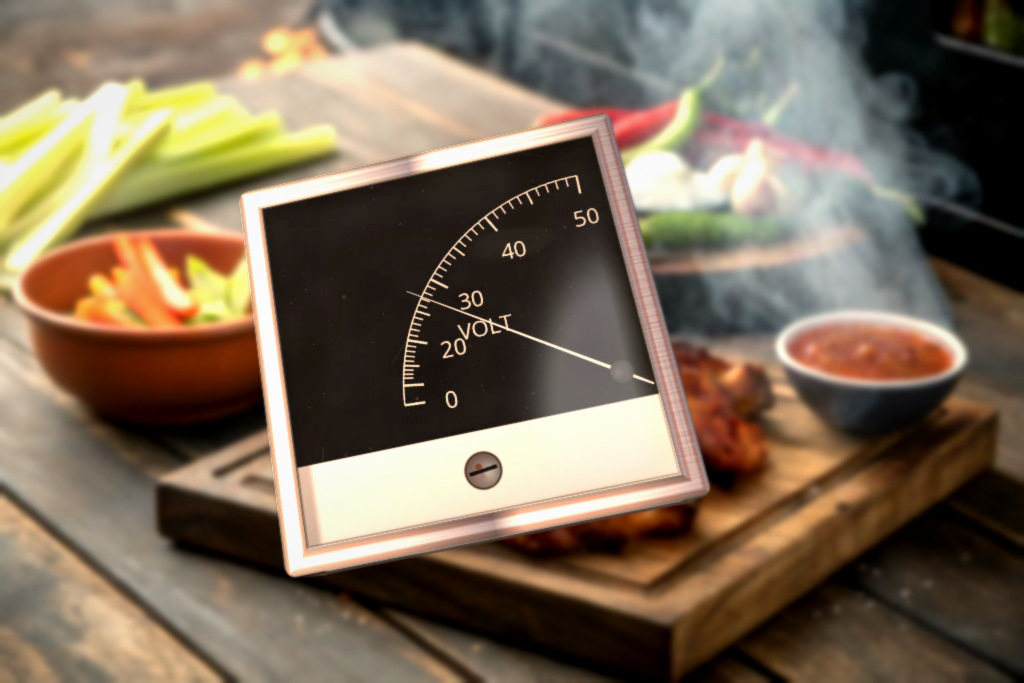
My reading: V 27
